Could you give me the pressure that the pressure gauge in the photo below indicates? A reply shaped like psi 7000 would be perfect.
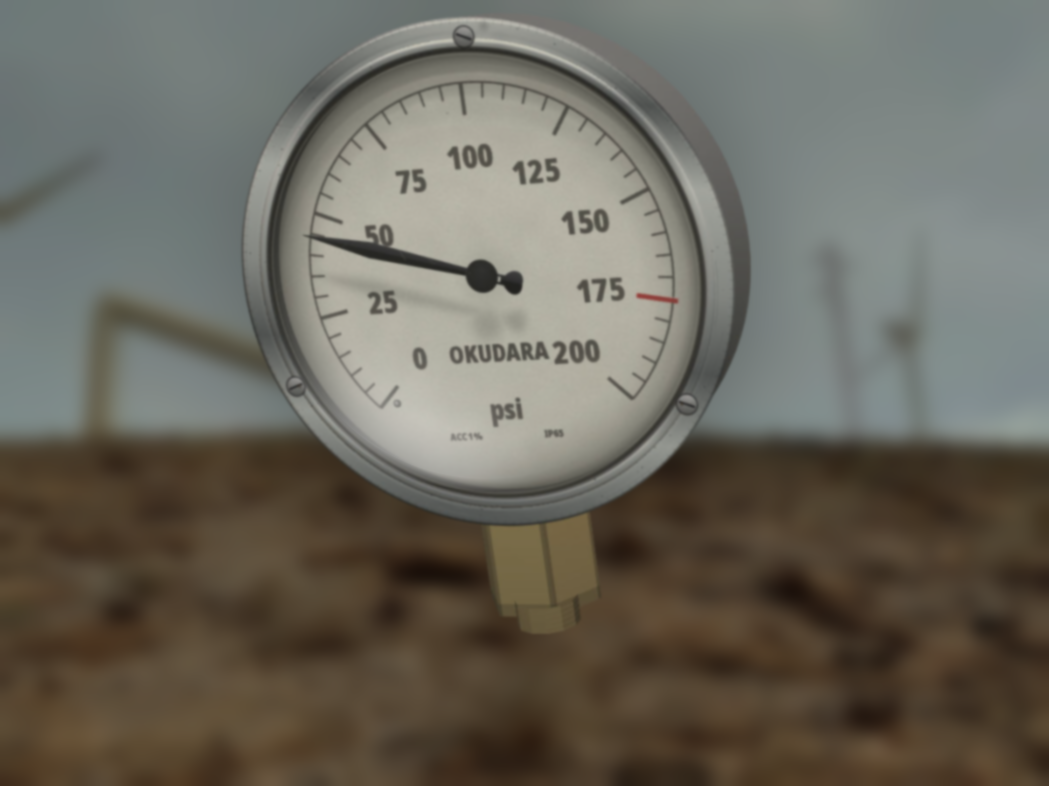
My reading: psi 45
